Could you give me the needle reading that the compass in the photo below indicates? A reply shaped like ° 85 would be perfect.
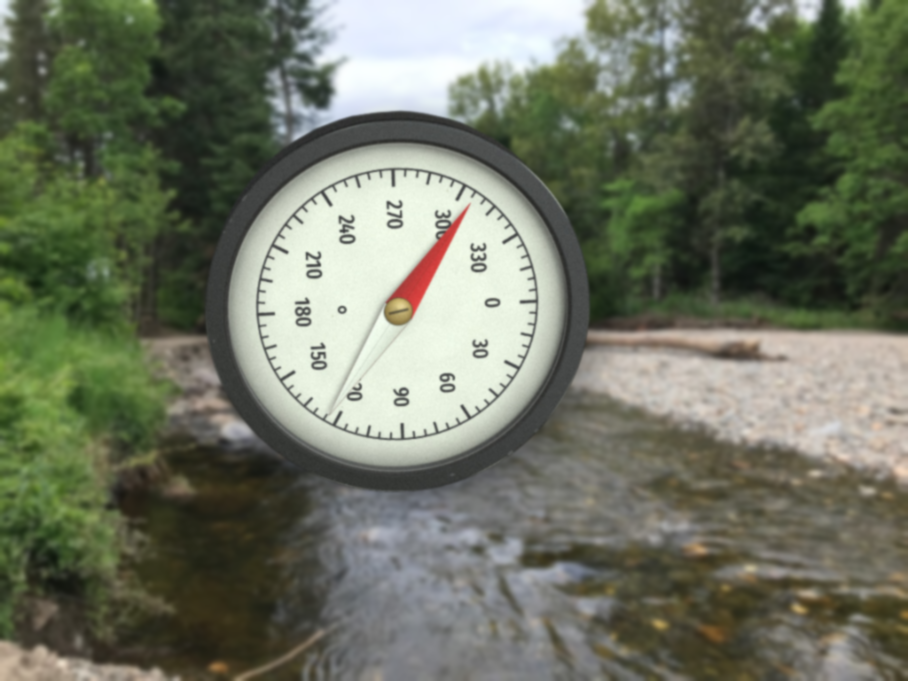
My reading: ° 305
